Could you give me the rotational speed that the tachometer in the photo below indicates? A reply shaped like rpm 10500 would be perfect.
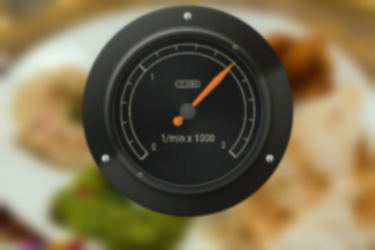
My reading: rpm 2000
